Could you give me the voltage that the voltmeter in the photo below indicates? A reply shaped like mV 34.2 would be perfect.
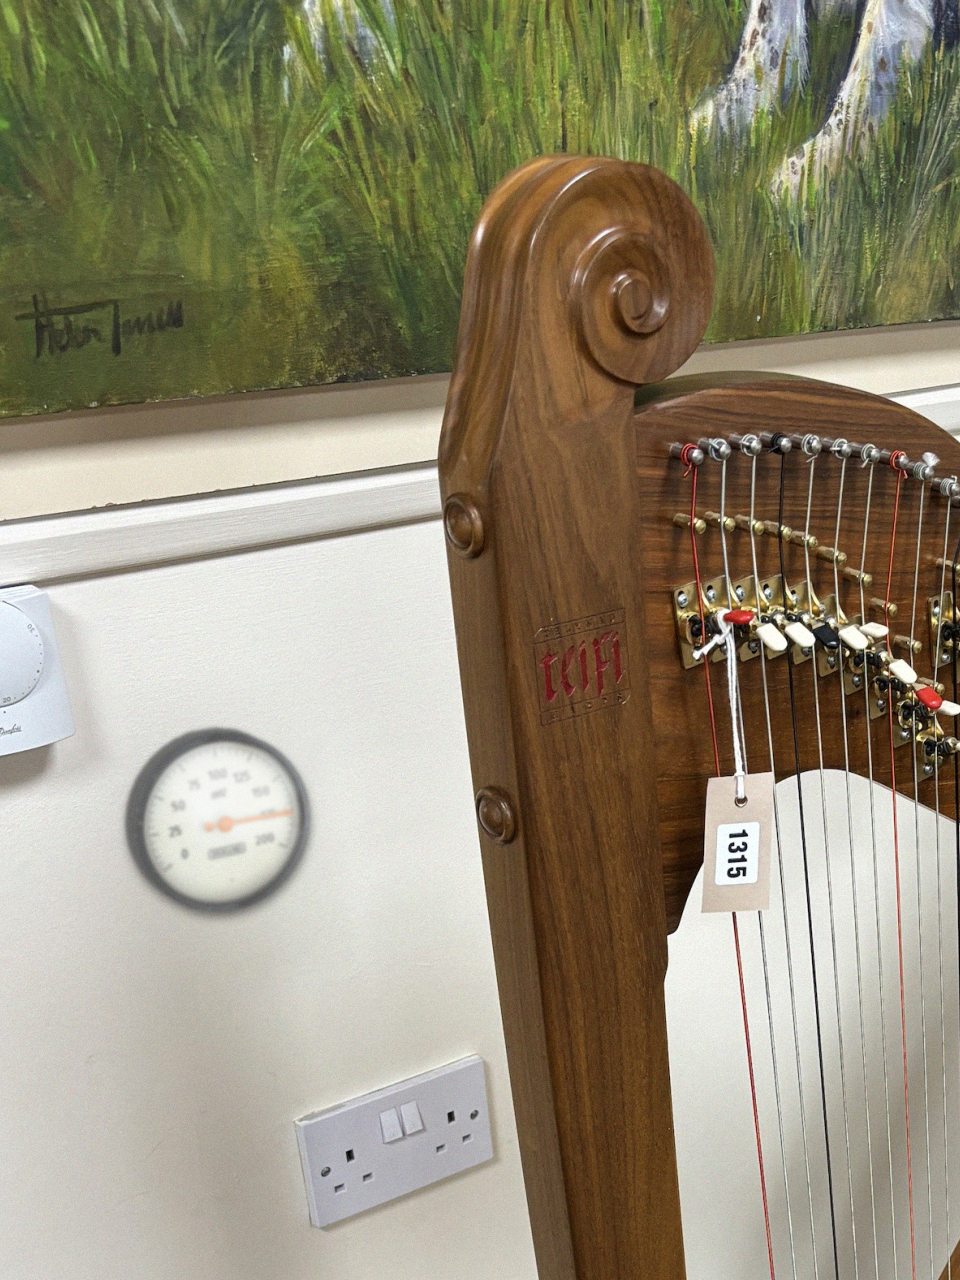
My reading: mV 175
